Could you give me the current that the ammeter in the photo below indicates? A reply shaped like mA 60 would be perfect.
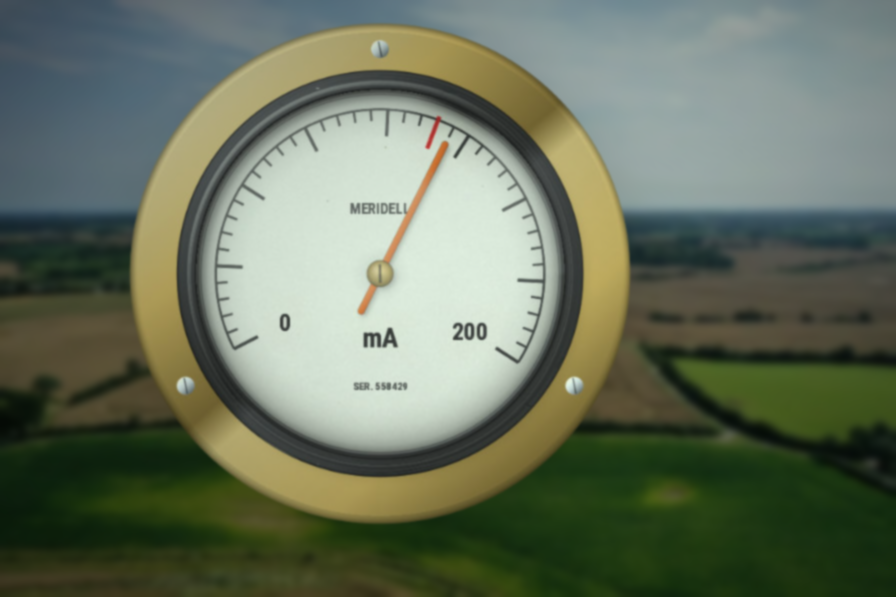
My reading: mA 120
